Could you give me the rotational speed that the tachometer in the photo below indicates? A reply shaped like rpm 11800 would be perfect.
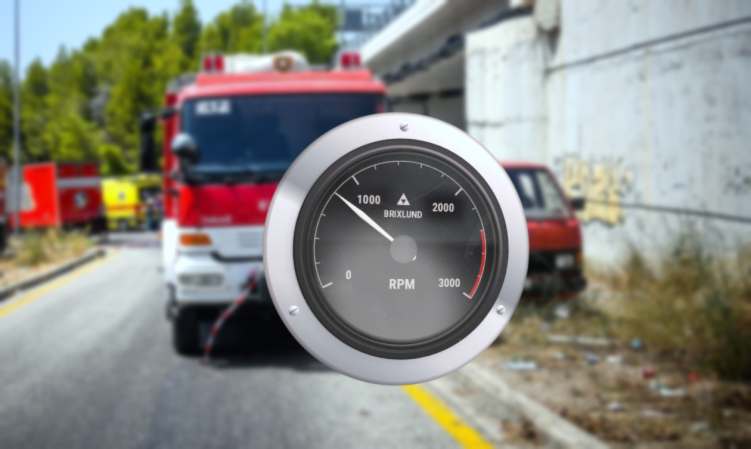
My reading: rpm 800
